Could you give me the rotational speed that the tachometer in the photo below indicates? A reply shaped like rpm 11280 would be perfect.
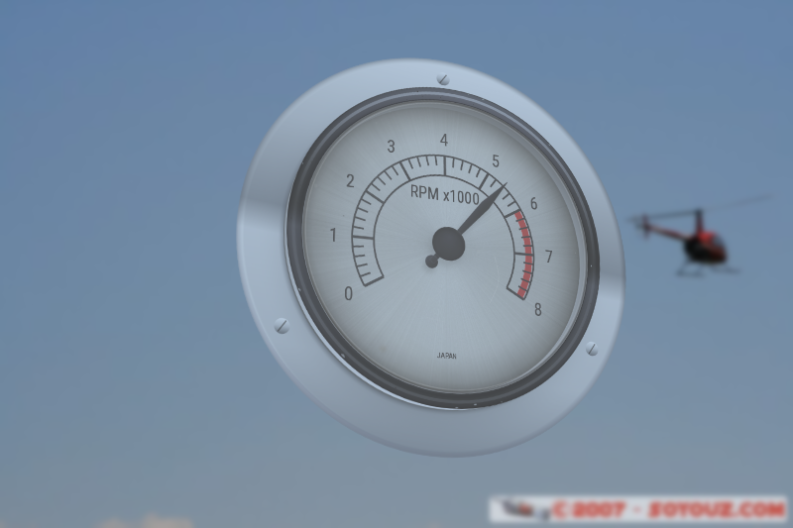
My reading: rpm 5400
